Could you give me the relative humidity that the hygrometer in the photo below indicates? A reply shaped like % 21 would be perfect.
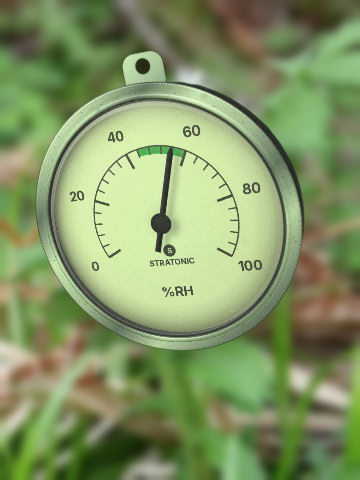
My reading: % 56
